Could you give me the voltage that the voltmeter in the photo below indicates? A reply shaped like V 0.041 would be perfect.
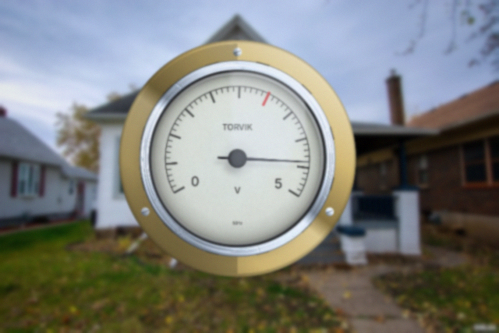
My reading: V 4.4
